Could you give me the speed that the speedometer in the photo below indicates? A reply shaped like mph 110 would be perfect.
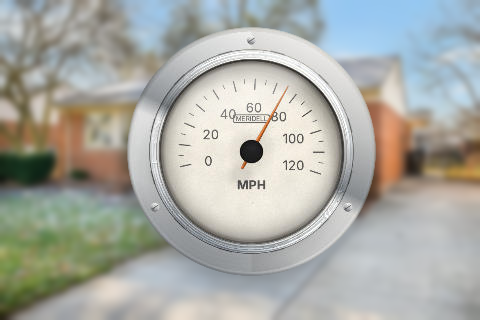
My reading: mph 75
